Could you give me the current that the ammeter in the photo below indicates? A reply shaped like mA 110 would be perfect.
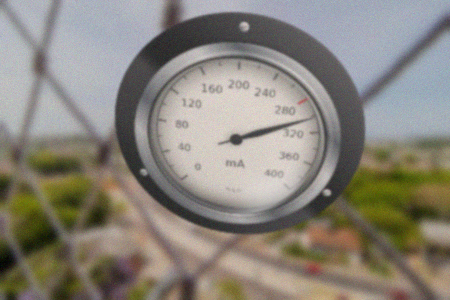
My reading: mA 300
